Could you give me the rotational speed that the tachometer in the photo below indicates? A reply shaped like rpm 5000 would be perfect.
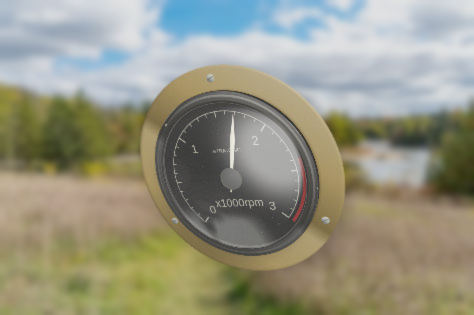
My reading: rpm 1700
